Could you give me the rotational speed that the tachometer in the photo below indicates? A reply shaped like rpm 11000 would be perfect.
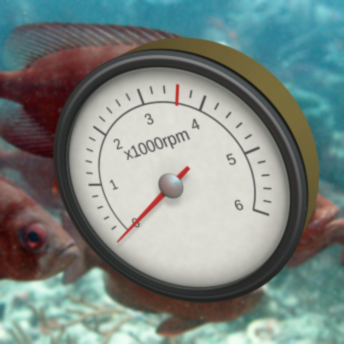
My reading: rpm 0
